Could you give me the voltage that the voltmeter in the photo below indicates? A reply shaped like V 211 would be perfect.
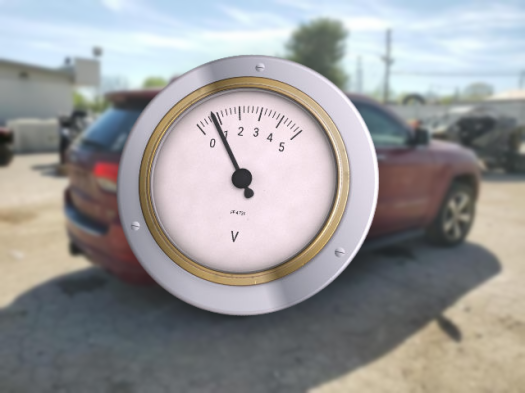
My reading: V 0.8
